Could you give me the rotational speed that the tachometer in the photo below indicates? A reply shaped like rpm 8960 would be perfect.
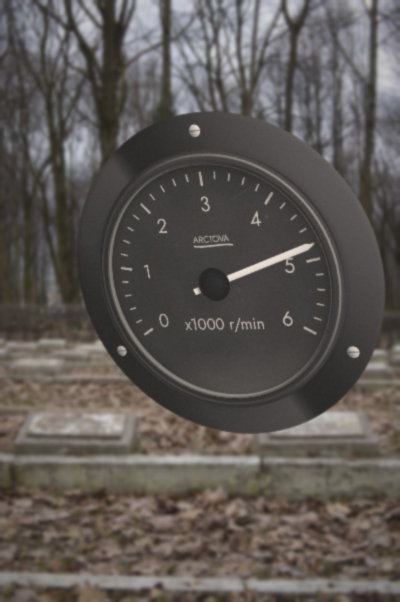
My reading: rpm 4800
